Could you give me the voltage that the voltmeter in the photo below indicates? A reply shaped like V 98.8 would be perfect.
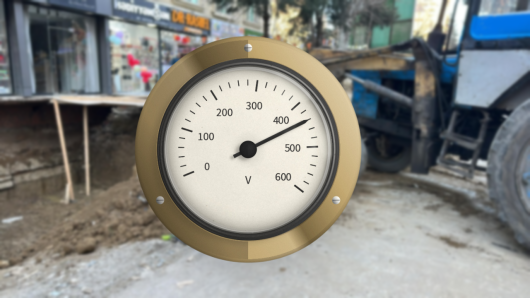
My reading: V 440
